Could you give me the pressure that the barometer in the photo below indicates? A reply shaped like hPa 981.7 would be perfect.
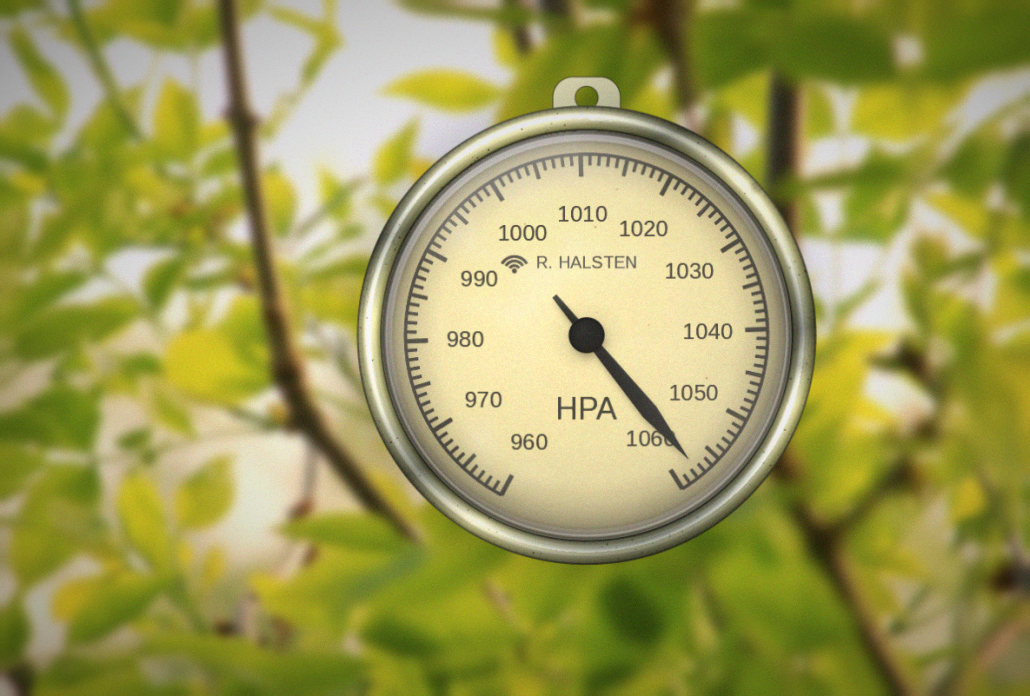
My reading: hPa 1057.5
